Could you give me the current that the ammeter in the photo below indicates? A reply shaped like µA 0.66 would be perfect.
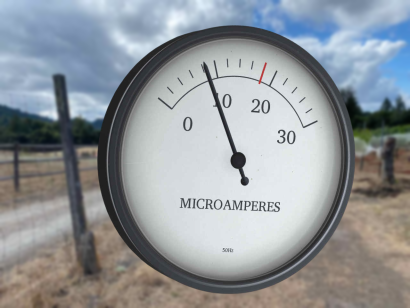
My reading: µA 8
